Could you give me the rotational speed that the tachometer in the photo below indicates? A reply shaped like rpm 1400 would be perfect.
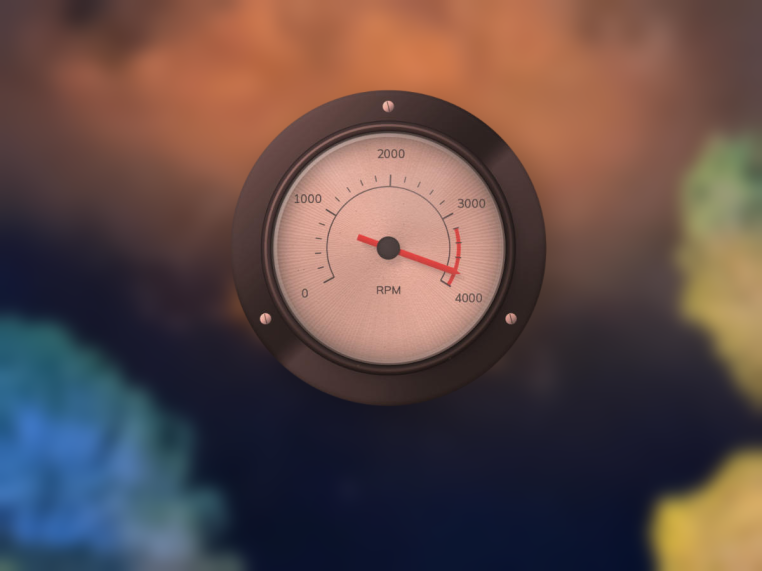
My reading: rpm 3800
